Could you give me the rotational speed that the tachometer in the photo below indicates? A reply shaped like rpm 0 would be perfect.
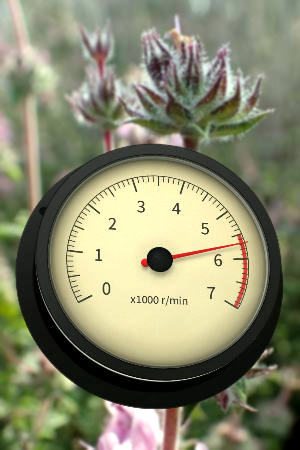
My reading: rpm 5700
